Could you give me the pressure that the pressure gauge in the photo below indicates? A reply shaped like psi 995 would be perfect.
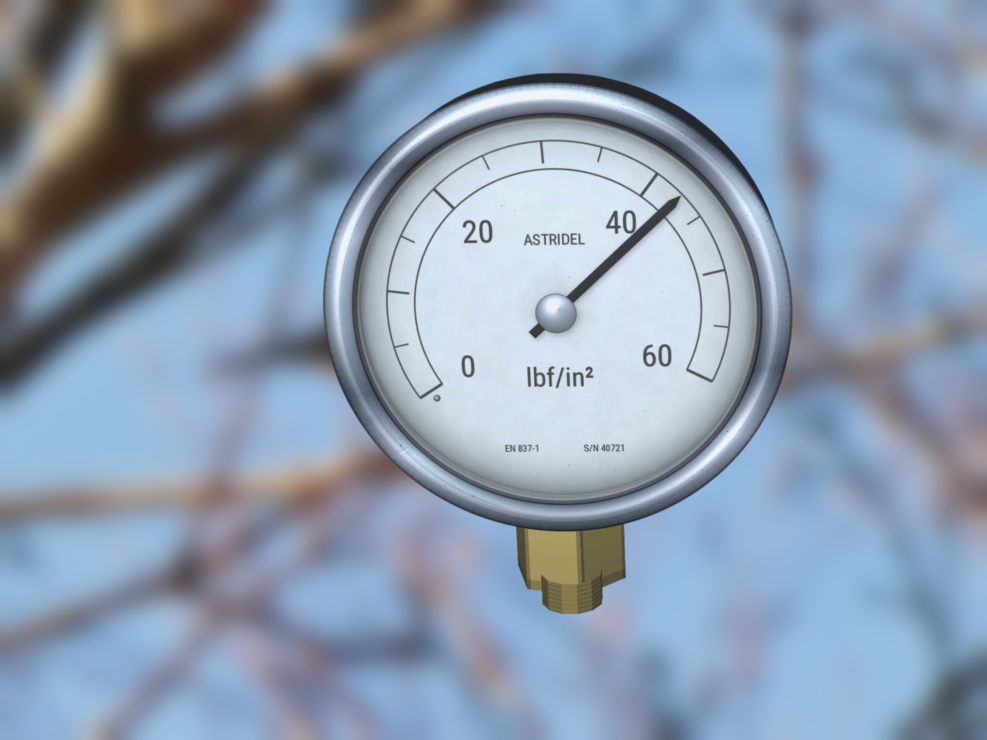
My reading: psi 42.5
